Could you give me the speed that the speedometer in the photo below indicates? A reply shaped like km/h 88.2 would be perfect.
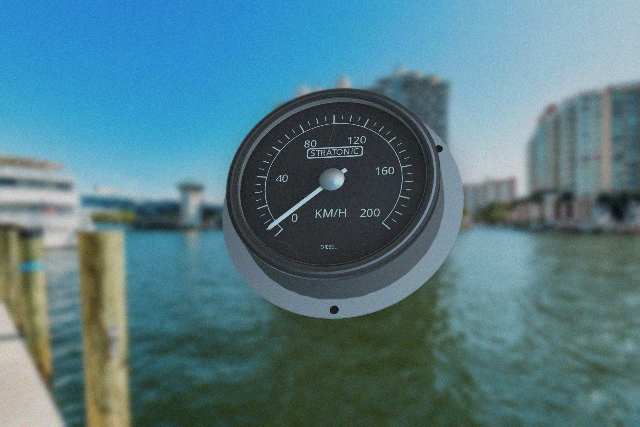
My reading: km/h 5
